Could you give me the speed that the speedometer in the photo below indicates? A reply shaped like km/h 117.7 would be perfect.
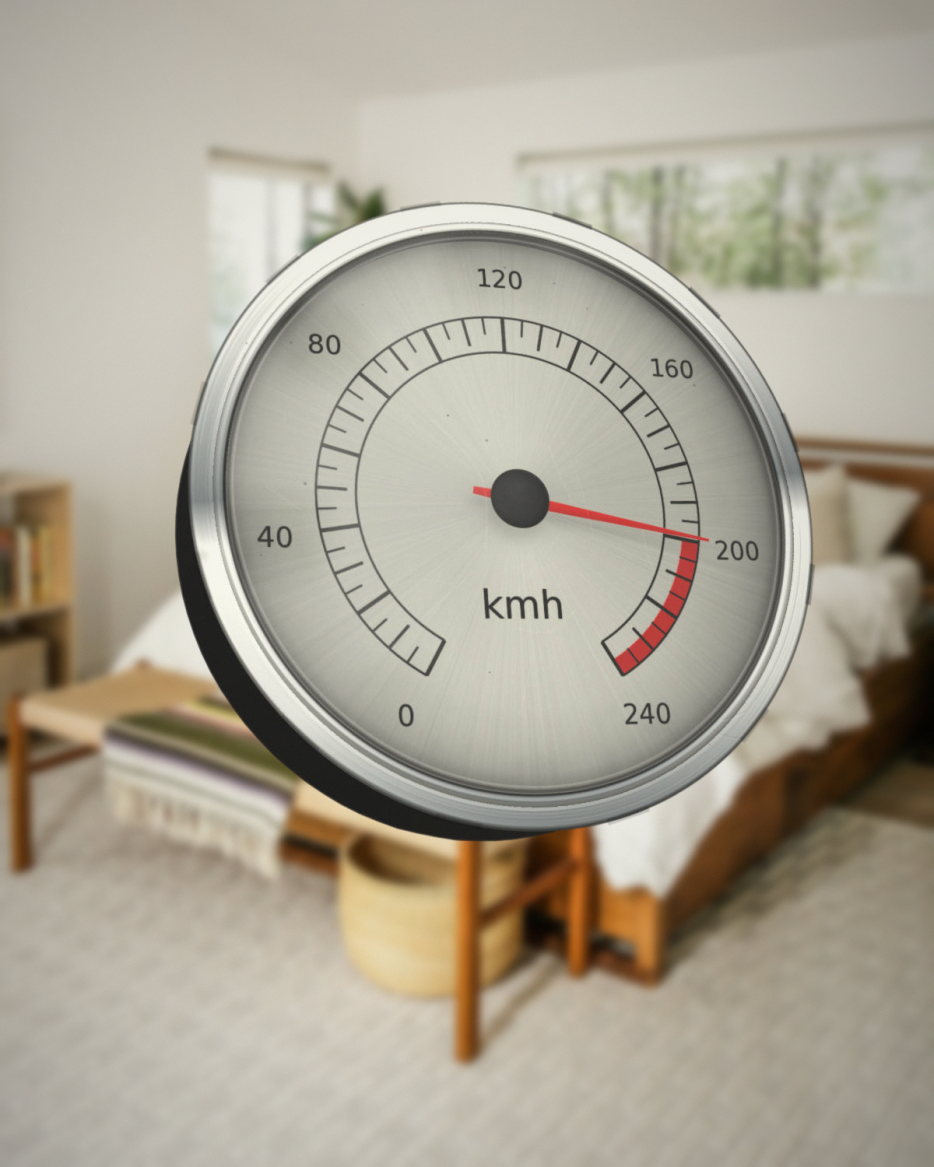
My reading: km/h 200
